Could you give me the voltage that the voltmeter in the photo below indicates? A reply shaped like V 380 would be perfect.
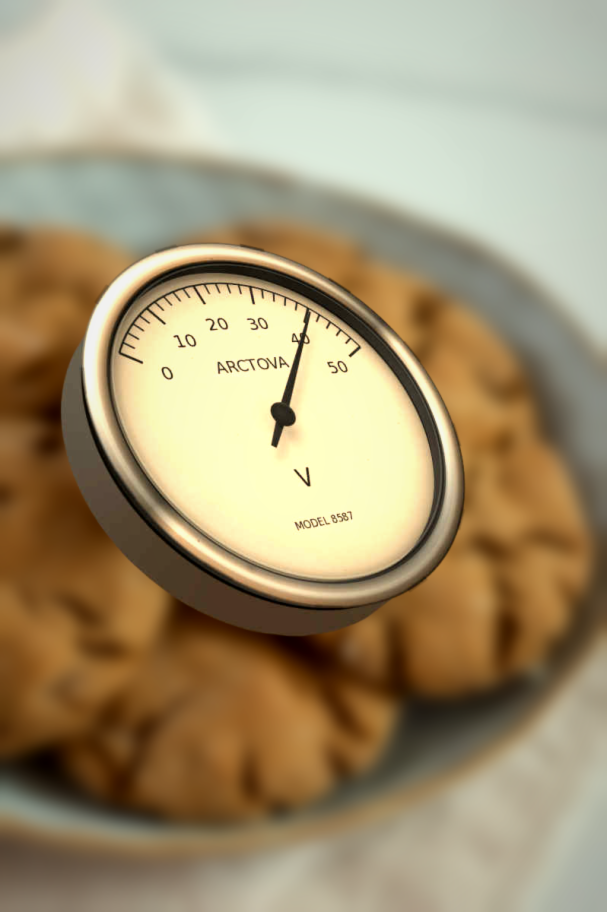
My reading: V 40
